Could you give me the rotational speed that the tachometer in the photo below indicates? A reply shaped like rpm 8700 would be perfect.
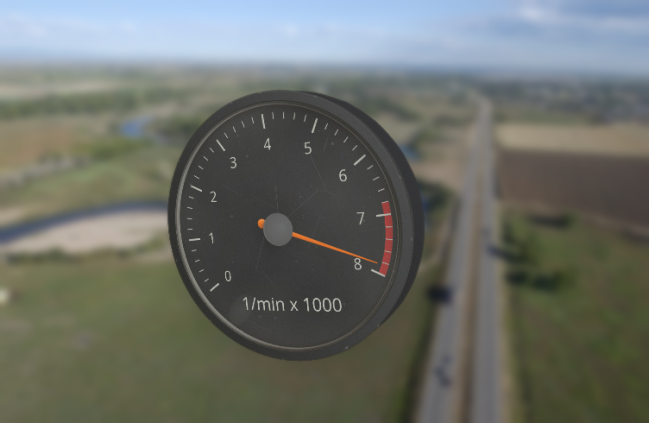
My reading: rpm 7800
